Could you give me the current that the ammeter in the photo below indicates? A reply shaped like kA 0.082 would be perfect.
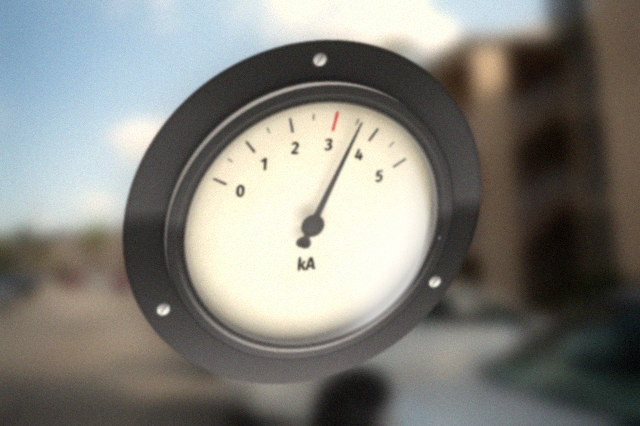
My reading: kA 3.5
